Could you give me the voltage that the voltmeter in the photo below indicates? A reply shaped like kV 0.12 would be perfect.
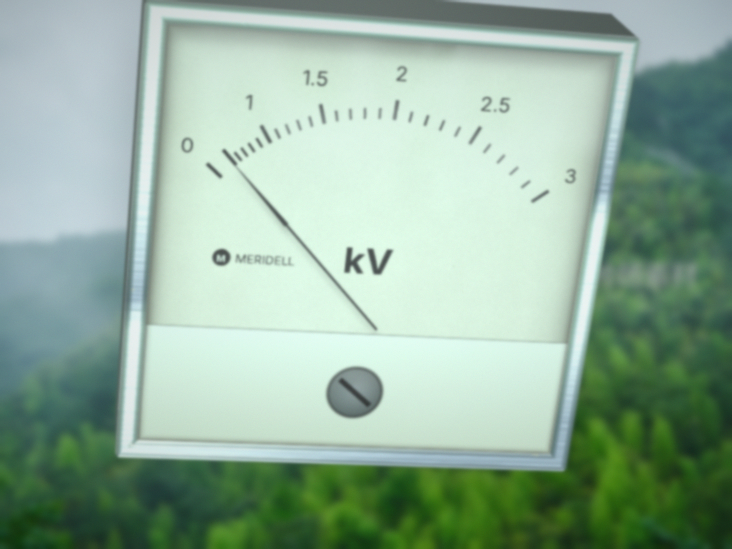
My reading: kV 0.5
